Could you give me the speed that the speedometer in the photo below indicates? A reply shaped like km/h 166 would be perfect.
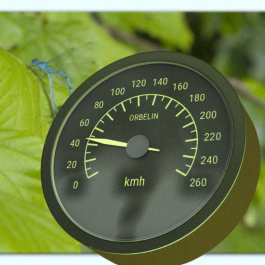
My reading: km/h 45
